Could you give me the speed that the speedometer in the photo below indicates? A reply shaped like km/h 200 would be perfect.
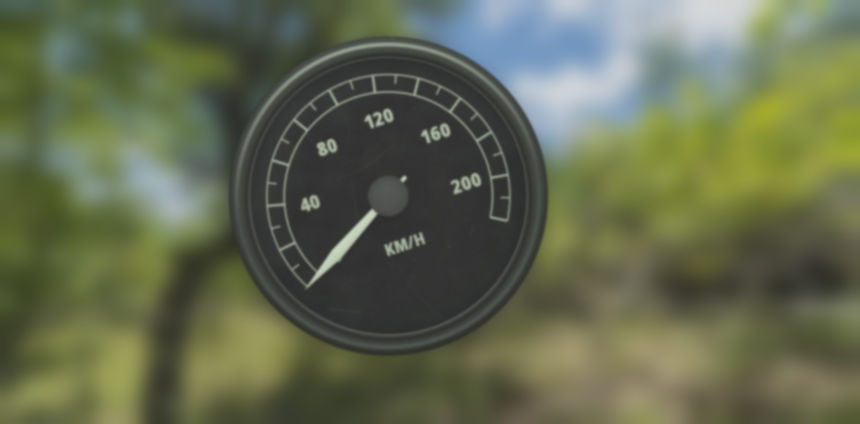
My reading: km/h 0
